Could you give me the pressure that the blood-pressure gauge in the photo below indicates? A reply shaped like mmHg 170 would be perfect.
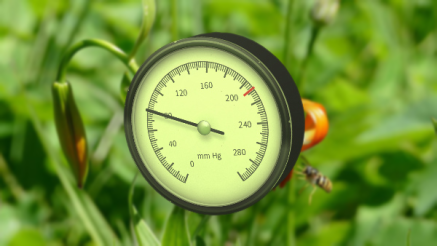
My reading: mmHg 80
